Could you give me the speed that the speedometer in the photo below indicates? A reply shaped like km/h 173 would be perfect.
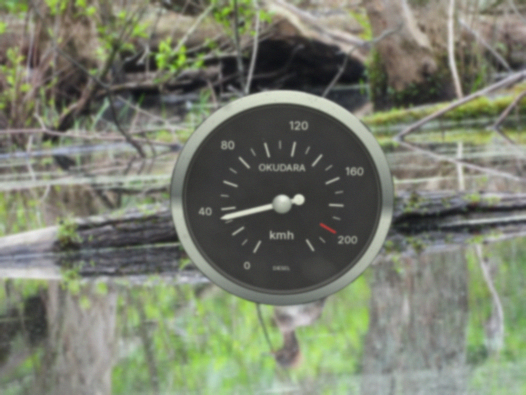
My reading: km/h 35
